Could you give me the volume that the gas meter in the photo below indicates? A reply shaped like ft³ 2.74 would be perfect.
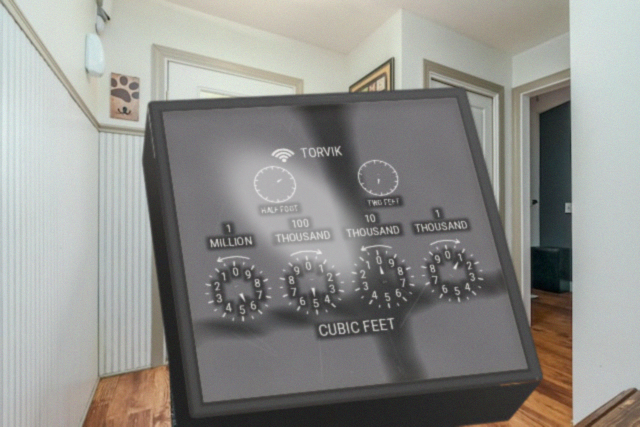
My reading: ft³ 550100
